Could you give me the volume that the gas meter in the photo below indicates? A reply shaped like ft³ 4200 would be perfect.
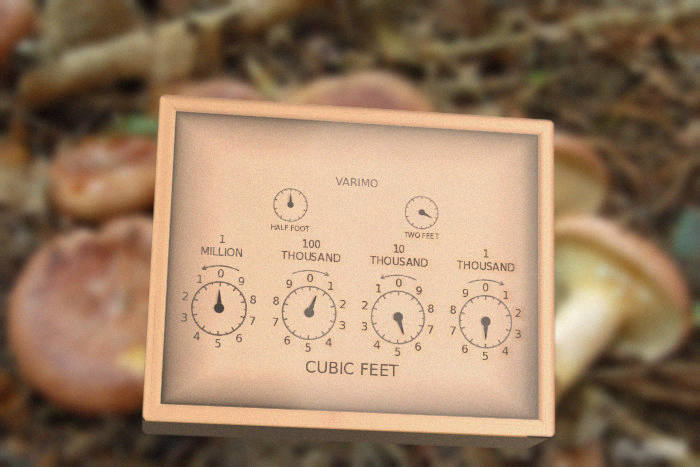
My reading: ft³ 5500
